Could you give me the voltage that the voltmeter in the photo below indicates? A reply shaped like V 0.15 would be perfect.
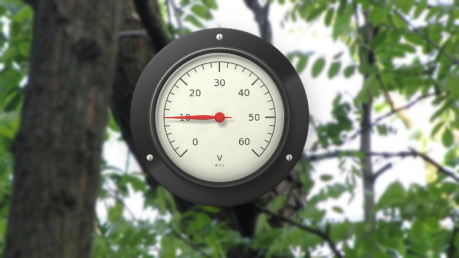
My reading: V 10
